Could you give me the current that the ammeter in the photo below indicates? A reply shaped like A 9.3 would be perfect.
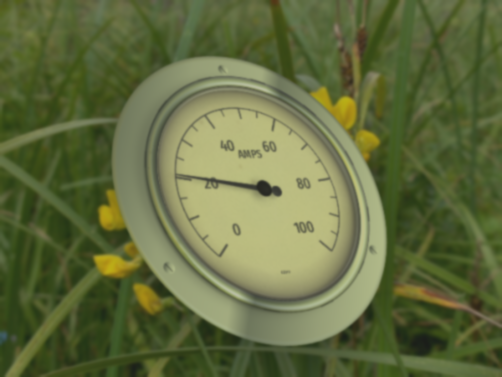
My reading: A 20
